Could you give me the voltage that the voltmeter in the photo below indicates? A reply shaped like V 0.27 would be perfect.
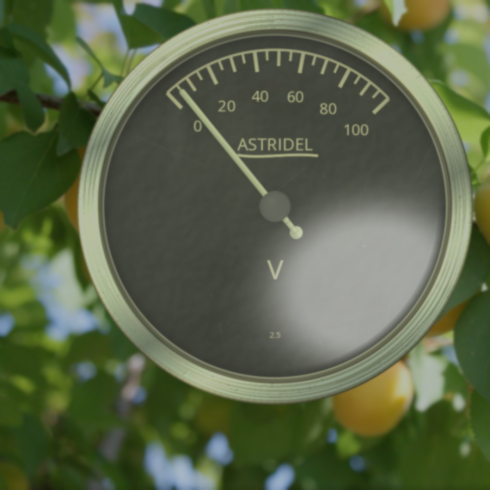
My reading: V 5
